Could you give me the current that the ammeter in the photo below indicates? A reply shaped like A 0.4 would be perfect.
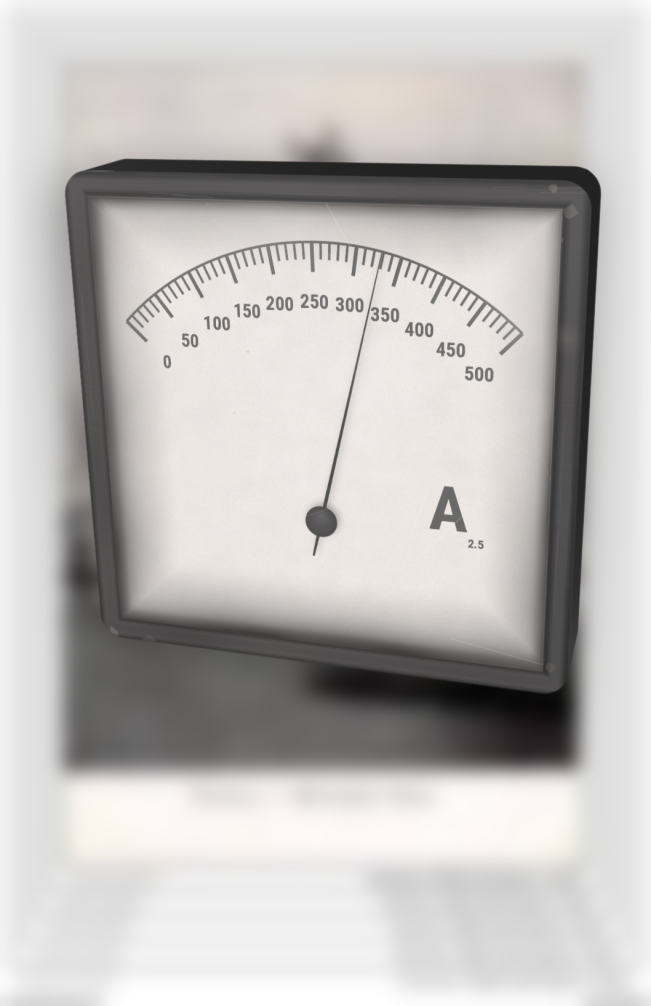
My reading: A 330
